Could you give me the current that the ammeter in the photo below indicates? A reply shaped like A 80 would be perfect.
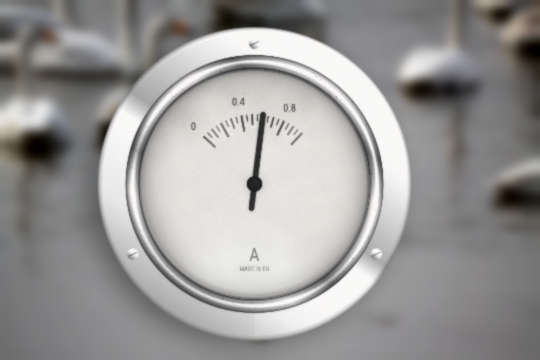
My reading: A 0.6
